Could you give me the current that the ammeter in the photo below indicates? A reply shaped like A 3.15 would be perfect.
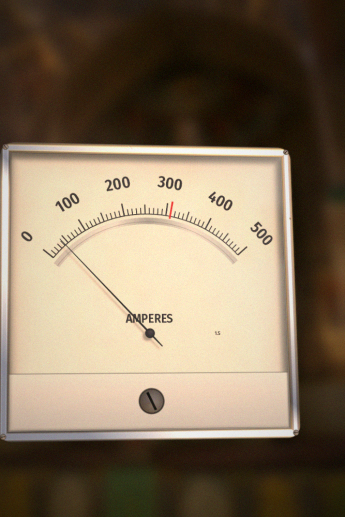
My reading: A 40
